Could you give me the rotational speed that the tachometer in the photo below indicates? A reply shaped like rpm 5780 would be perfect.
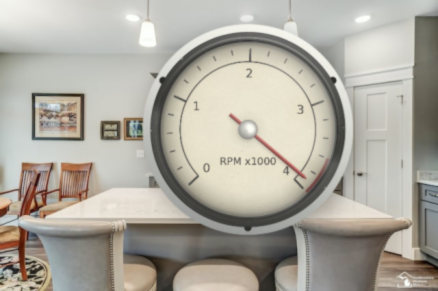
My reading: rpm 3900
